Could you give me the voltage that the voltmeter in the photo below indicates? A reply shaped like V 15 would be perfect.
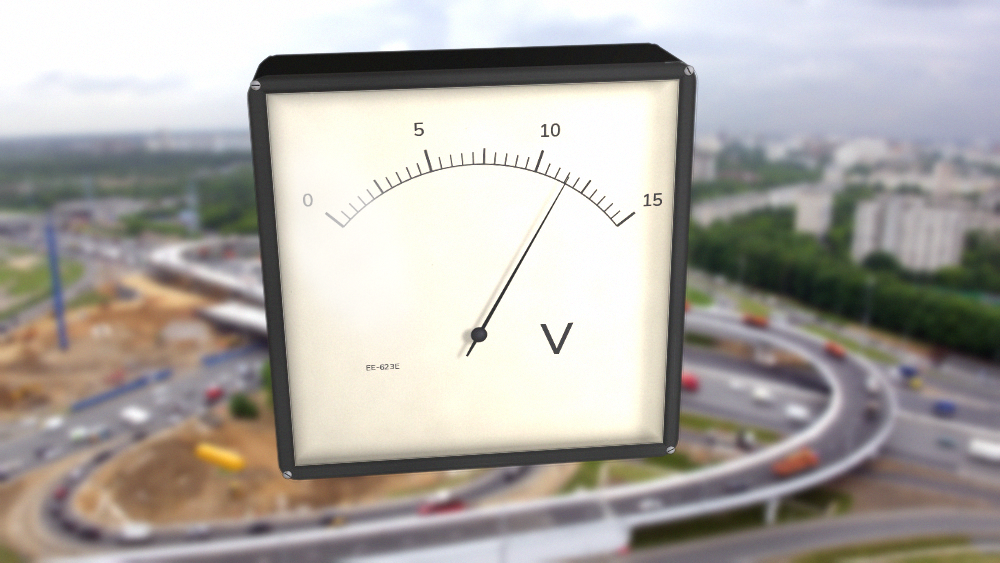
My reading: V 11.5
